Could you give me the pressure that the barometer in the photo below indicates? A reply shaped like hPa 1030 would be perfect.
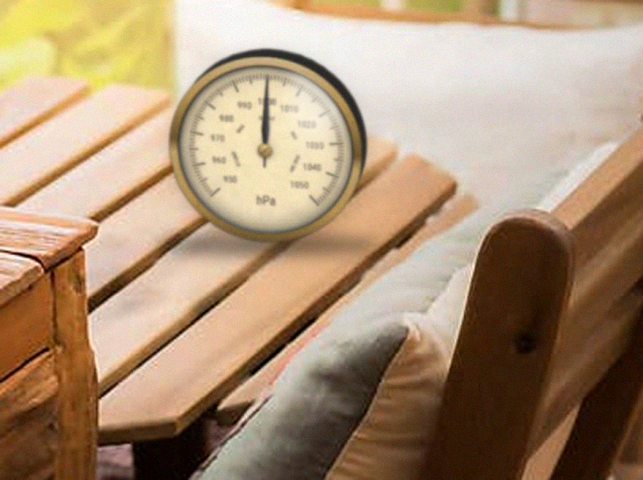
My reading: hPa 1000
